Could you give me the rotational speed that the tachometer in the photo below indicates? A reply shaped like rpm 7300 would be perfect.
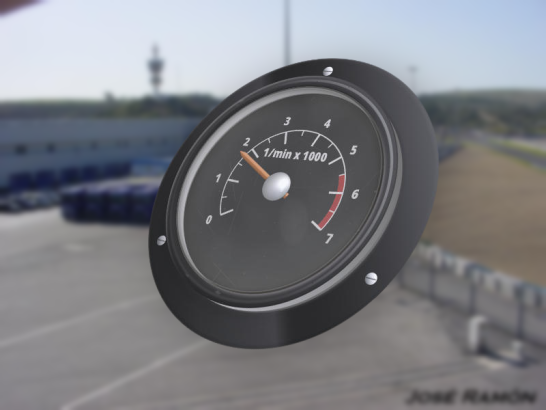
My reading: rpm 1750
